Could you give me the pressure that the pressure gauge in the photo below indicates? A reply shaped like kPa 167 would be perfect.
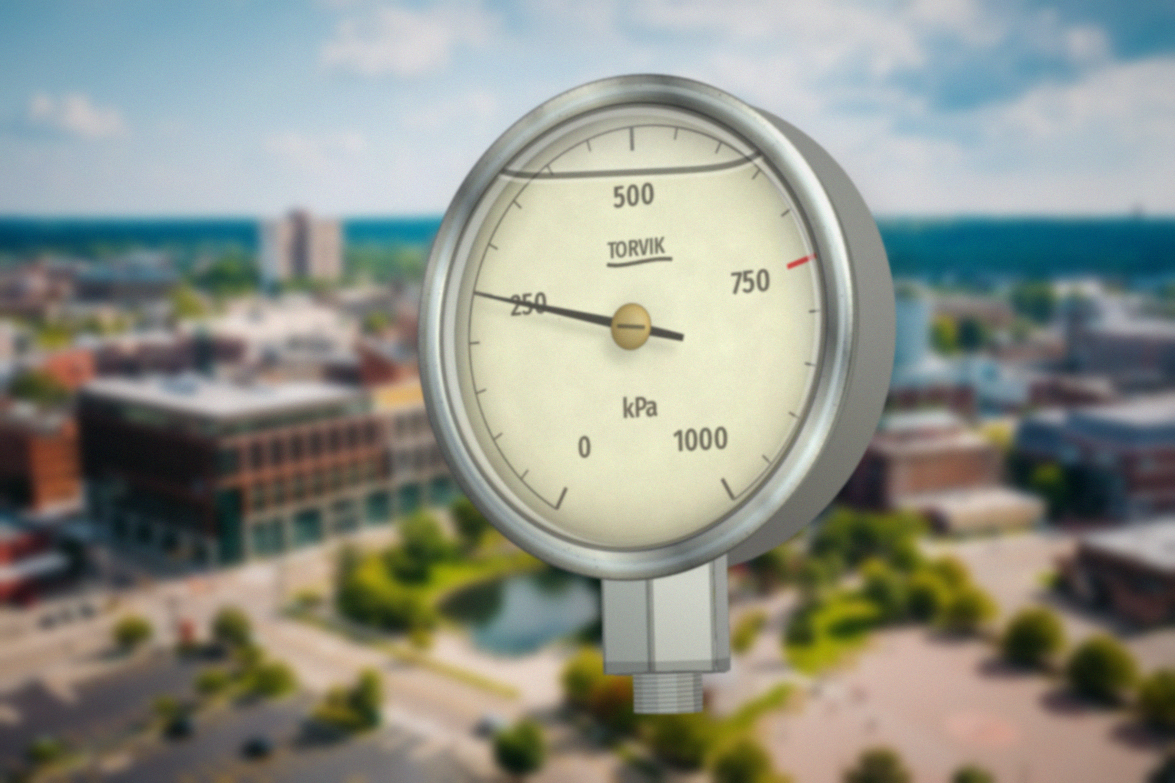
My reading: kPa 250
